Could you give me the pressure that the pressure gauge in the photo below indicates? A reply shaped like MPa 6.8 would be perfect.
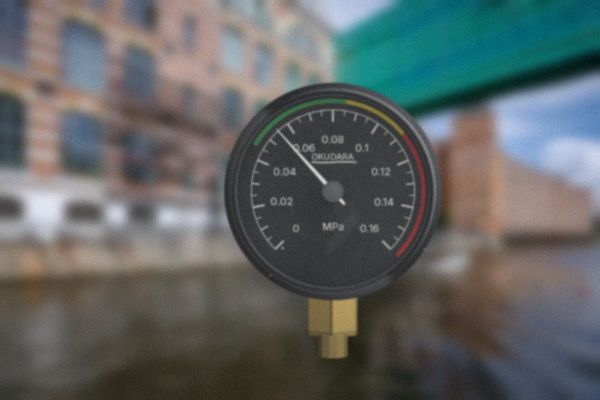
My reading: MPa 0.055
